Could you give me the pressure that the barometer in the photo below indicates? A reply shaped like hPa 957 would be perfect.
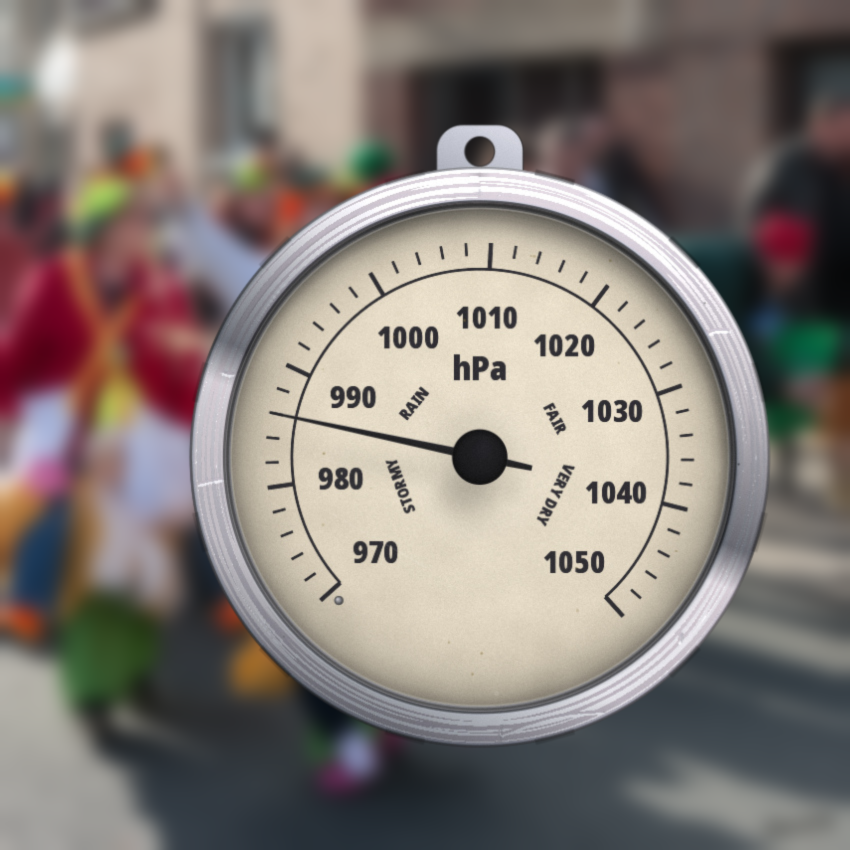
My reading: hPa 986
